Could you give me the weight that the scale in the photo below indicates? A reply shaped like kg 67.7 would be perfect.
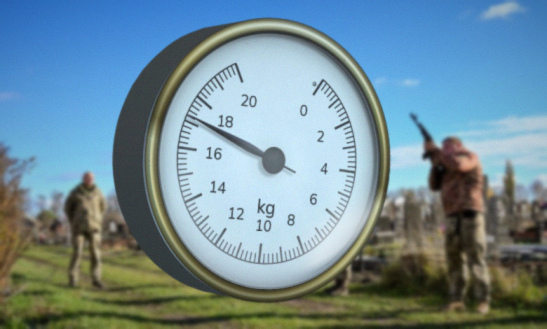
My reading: kg 17.2
